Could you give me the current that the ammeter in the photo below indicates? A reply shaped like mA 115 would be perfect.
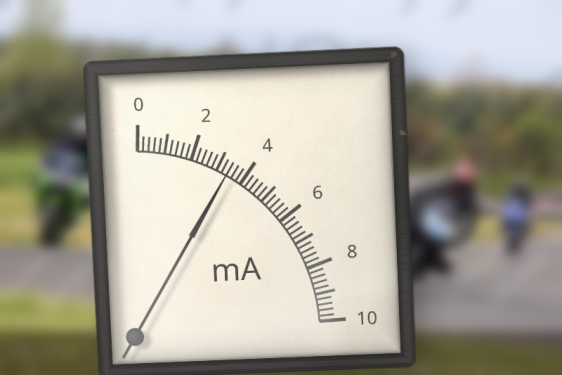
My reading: mA 3.4
